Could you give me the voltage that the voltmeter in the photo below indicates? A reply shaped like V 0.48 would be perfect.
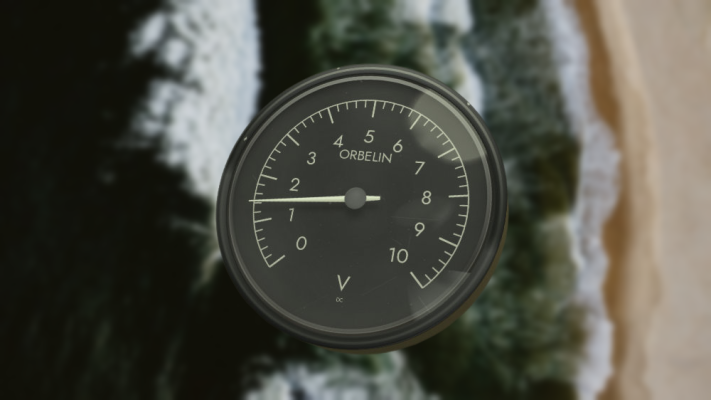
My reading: V 1.4
